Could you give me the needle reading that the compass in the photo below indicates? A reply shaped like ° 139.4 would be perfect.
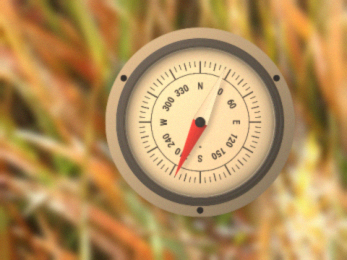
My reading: ° 205
